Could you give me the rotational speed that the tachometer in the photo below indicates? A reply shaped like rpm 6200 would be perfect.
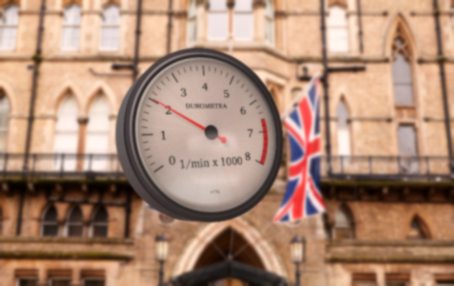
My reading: rpm 2000
